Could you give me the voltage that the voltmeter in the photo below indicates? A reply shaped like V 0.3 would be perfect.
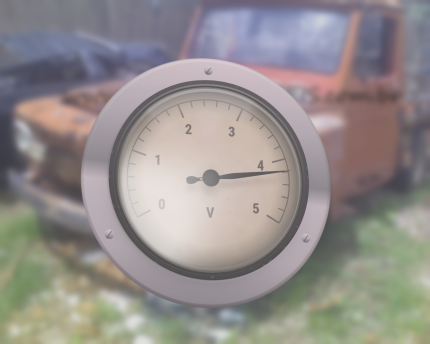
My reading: V 4.2
